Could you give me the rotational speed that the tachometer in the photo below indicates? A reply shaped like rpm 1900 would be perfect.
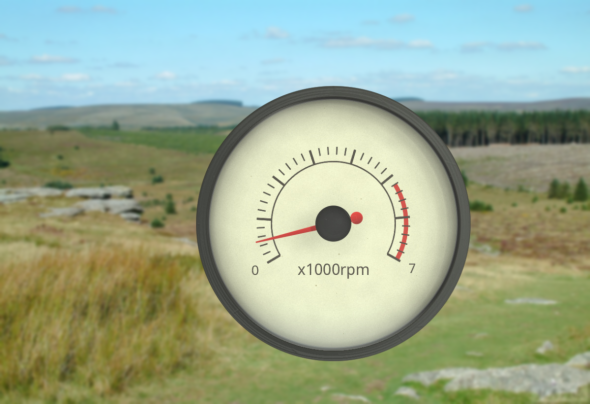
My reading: rpm 500
